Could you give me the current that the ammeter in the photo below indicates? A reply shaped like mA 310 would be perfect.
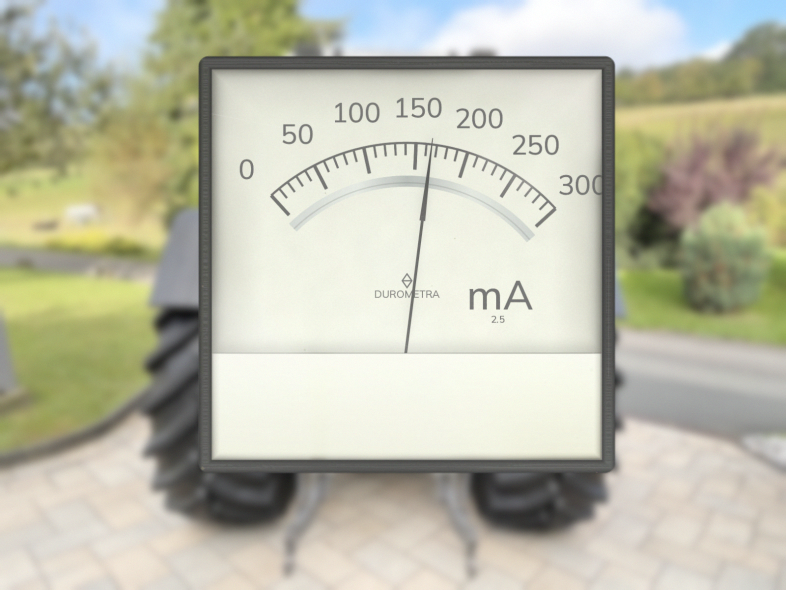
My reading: mA 165
